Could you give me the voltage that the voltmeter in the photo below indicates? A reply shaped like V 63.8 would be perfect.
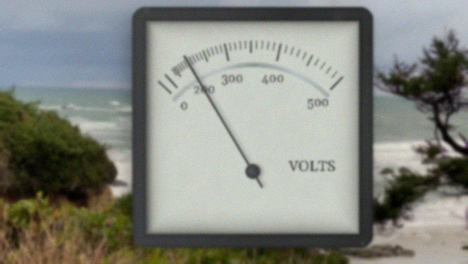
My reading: V 200
